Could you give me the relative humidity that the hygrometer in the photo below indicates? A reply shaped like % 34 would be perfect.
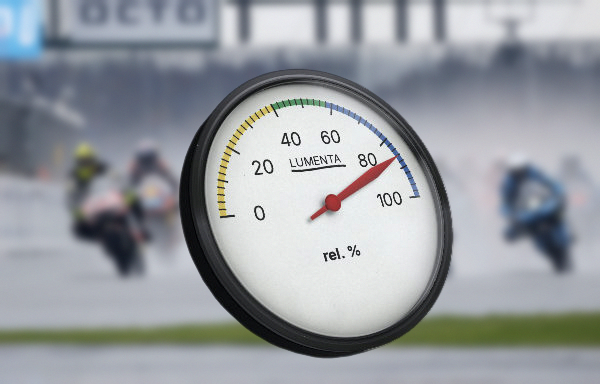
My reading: % 86
